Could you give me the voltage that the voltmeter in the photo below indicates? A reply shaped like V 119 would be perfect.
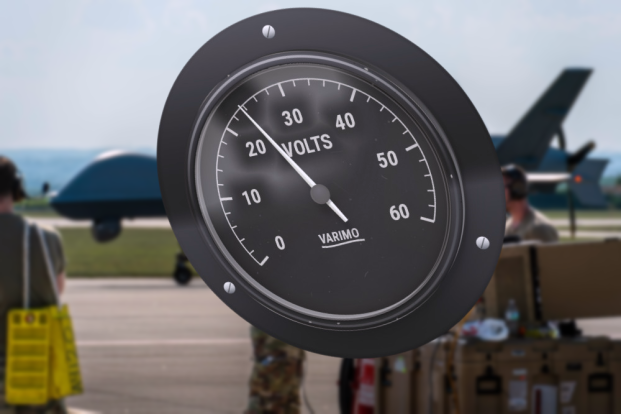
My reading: V 24
